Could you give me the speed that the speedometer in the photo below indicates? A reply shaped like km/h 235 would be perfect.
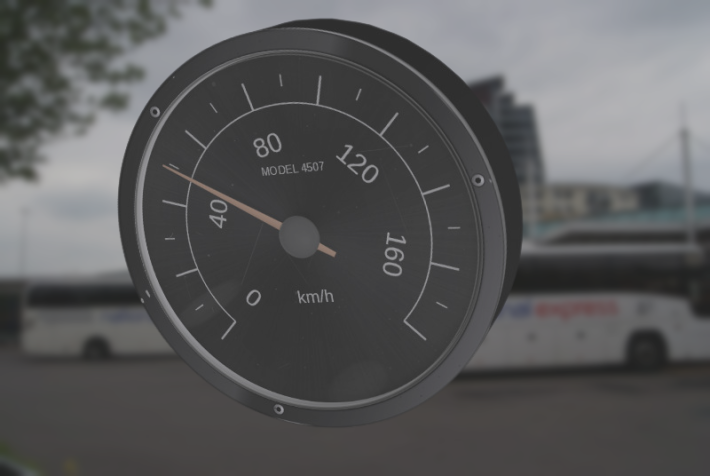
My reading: km/h 50
